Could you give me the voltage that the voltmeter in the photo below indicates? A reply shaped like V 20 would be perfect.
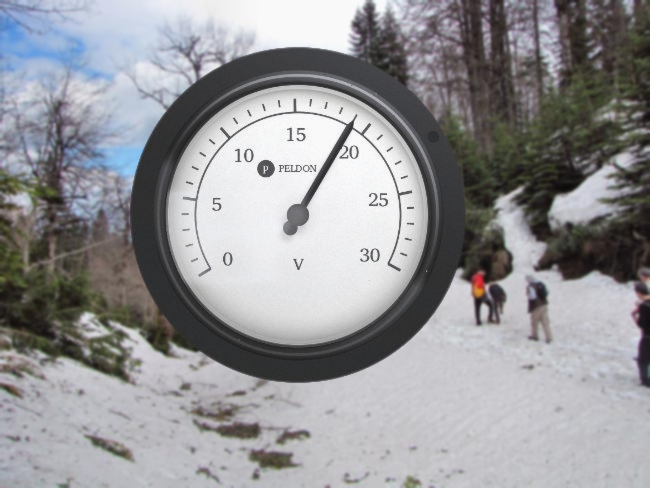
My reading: V 19
